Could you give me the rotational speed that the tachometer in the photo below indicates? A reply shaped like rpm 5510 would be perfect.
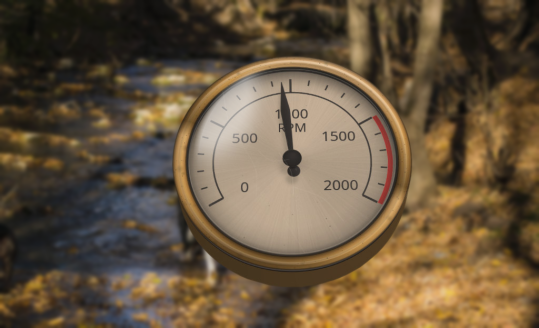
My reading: rpm 950
